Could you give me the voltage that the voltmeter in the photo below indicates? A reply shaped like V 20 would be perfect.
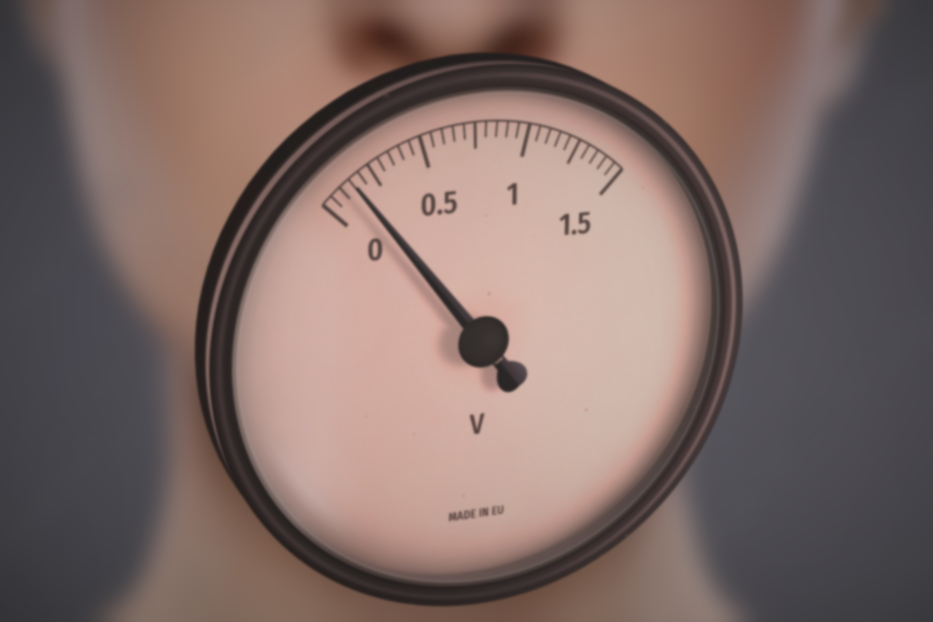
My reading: V 0.15
